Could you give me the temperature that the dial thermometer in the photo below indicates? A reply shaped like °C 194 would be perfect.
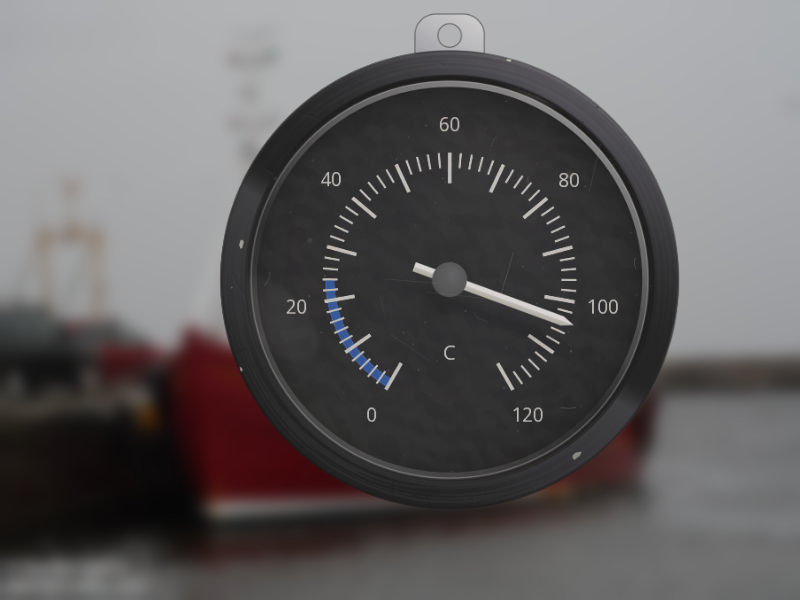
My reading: °C 104
